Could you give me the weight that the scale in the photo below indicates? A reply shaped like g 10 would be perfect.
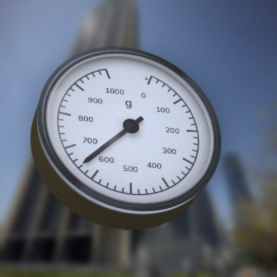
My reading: g 640
